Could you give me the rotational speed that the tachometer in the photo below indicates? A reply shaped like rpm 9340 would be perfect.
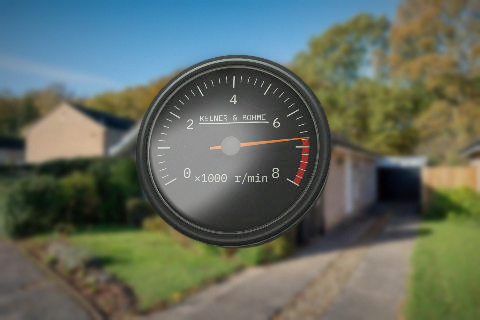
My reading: rpm 6800
